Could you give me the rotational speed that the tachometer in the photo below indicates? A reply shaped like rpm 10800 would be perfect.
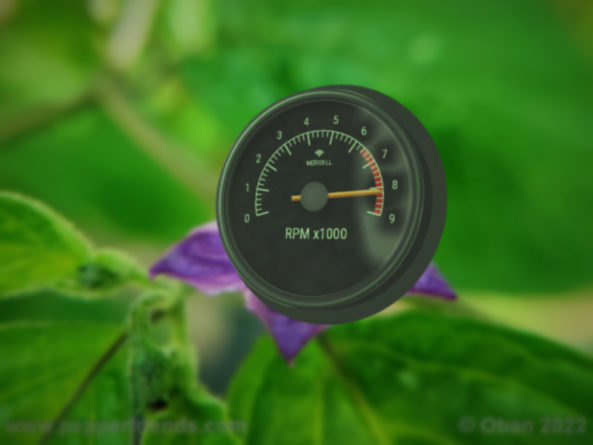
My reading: rpm 8200
